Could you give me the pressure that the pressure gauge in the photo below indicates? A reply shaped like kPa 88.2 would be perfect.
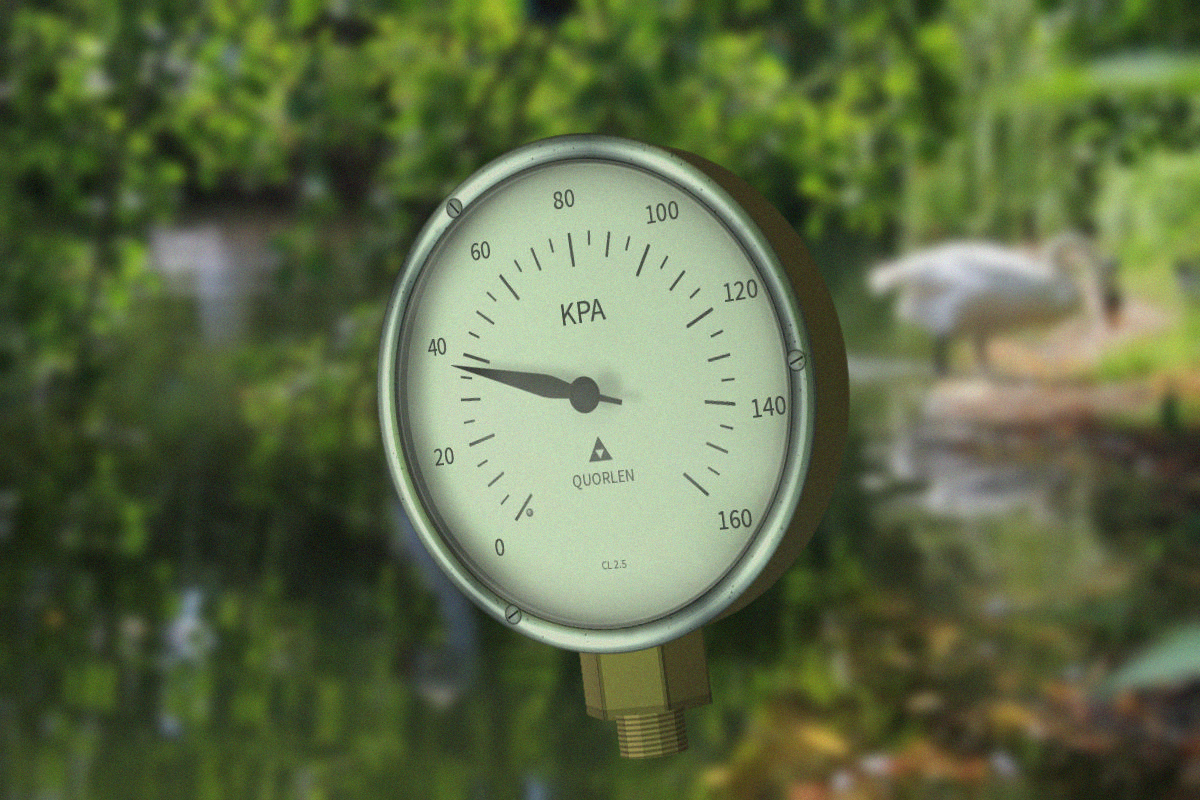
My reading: kPa 37.5
